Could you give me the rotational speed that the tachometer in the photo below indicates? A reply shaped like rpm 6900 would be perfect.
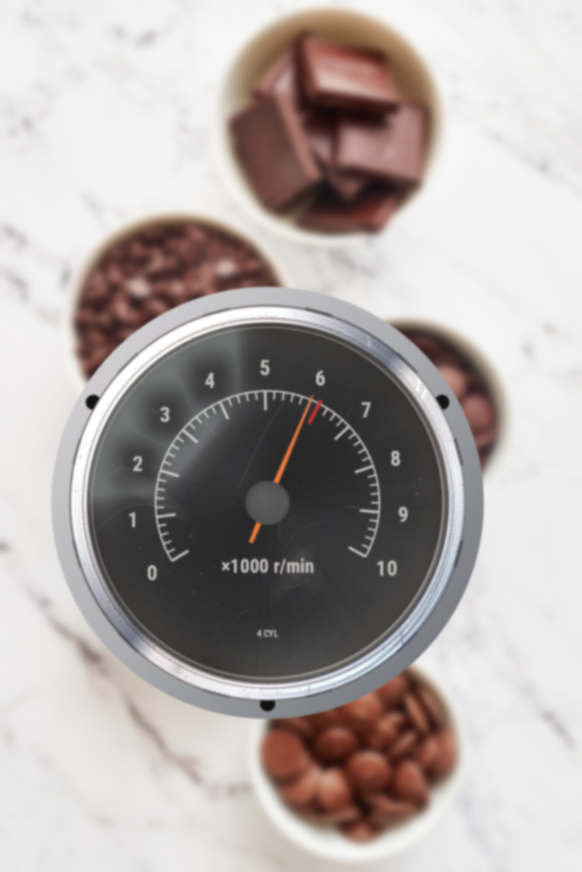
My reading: rpm 6000
